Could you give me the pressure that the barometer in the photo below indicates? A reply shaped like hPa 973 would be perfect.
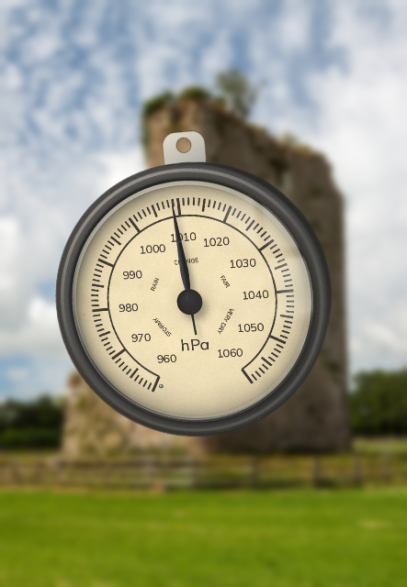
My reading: hPa 1009
